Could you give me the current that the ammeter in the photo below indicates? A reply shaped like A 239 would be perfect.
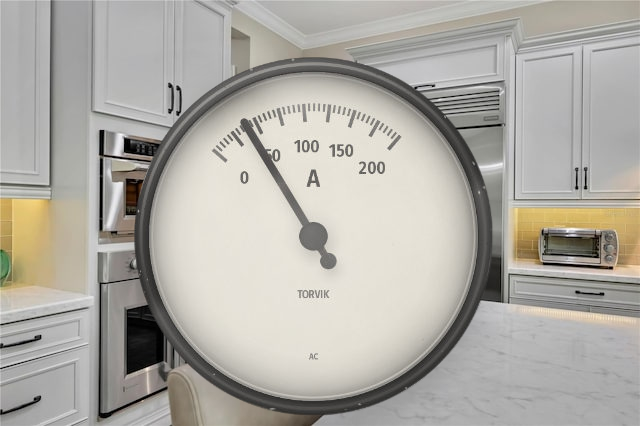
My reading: A 40
